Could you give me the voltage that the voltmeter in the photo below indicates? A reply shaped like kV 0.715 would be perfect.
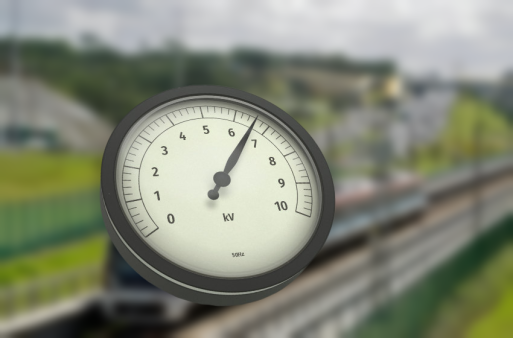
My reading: kV 6.6
